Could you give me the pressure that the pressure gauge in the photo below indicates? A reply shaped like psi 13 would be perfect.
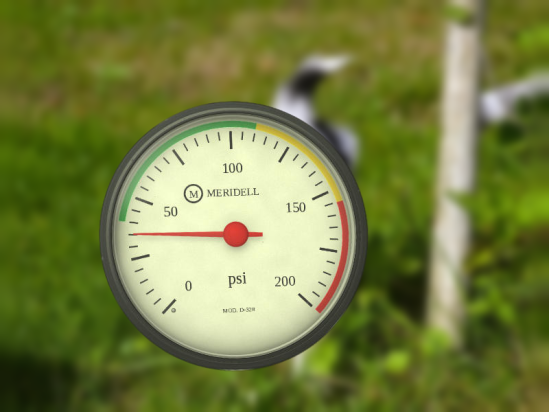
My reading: psi 35
